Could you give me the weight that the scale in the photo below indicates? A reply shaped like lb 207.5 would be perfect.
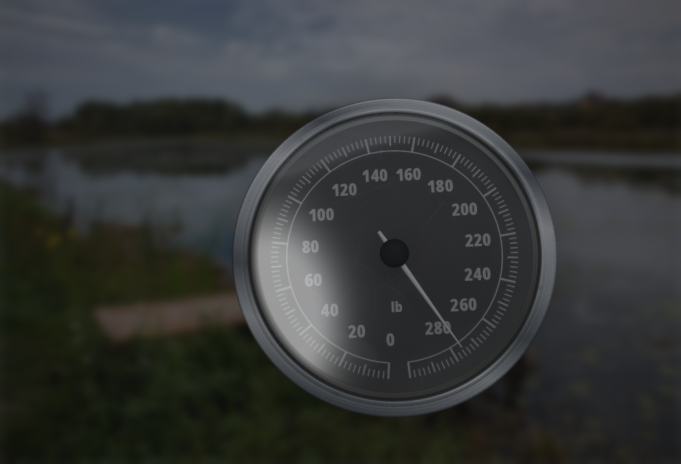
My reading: lb 276
